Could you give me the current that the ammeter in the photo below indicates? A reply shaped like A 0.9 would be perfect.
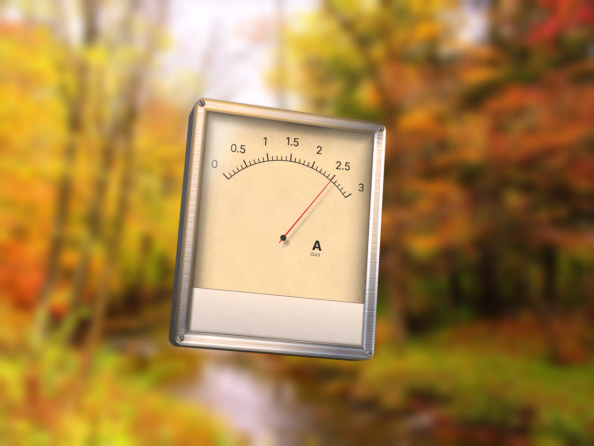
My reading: A 2.5
